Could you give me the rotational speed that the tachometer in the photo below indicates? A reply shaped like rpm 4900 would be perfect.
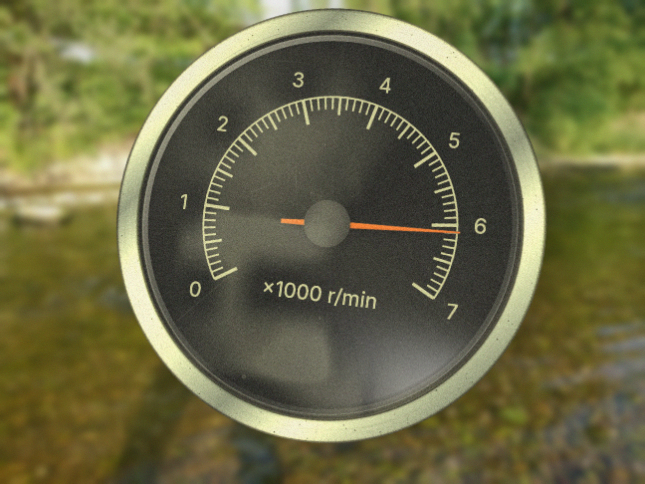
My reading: rpm 6100
